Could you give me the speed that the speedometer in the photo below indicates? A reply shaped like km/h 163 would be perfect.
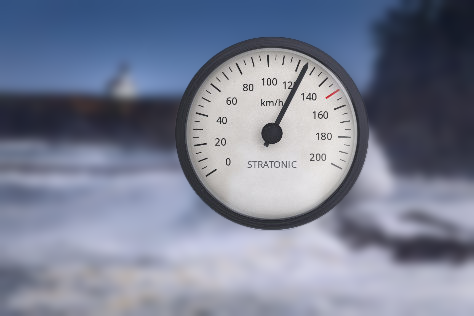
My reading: km/h 125
